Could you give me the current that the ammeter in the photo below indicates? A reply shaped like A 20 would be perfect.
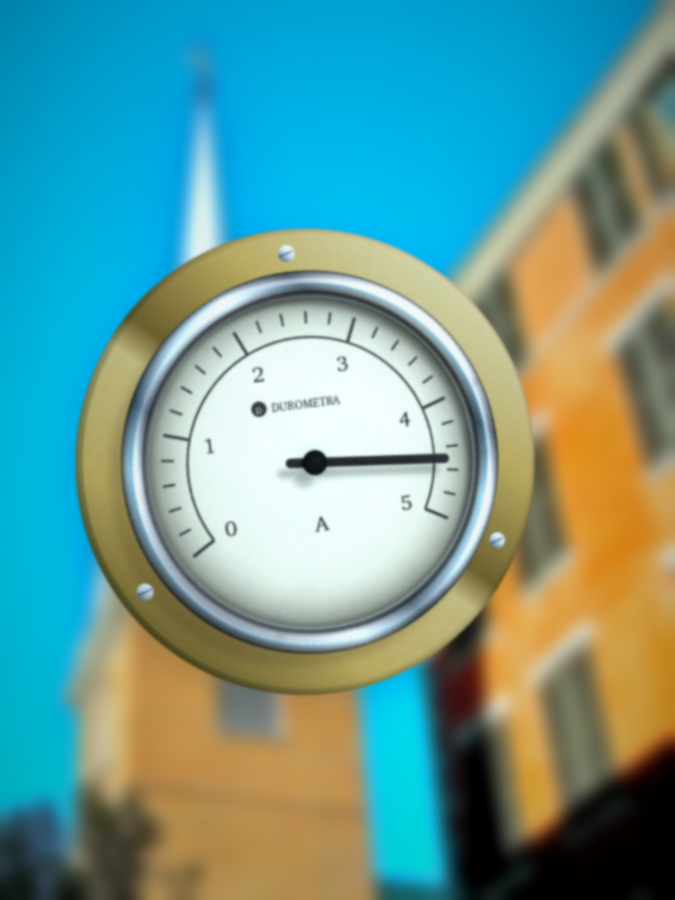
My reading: A 4.5
